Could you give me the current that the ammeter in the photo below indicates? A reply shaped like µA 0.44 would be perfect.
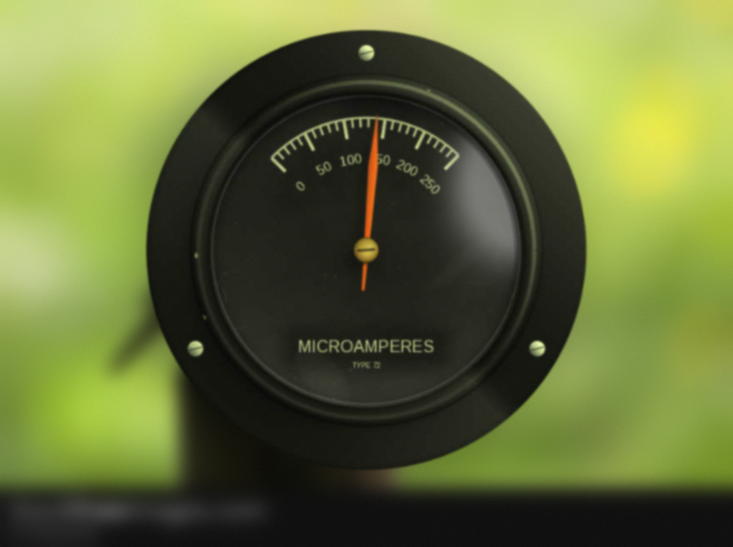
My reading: µA 140
